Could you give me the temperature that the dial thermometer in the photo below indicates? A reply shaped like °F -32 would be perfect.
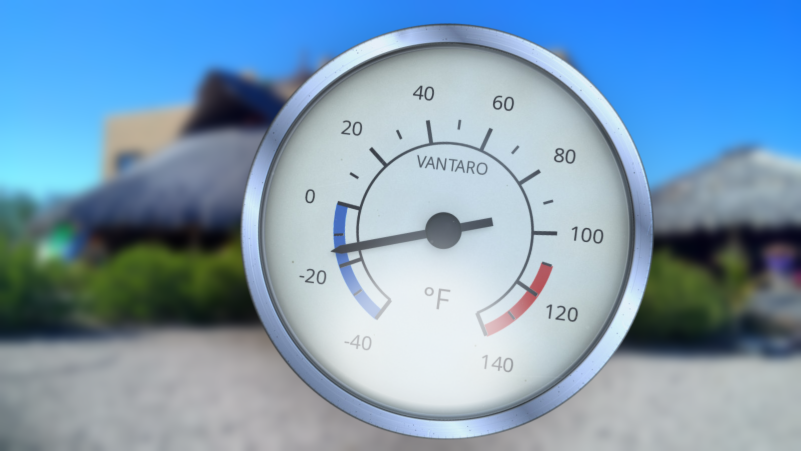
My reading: °F -15
